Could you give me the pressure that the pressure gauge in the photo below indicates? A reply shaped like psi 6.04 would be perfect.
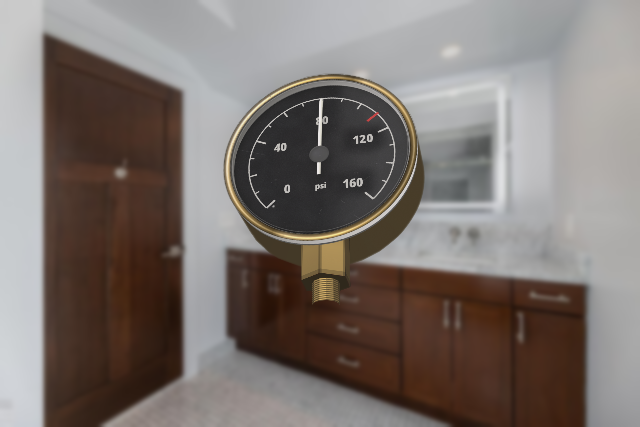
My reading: psi 80
